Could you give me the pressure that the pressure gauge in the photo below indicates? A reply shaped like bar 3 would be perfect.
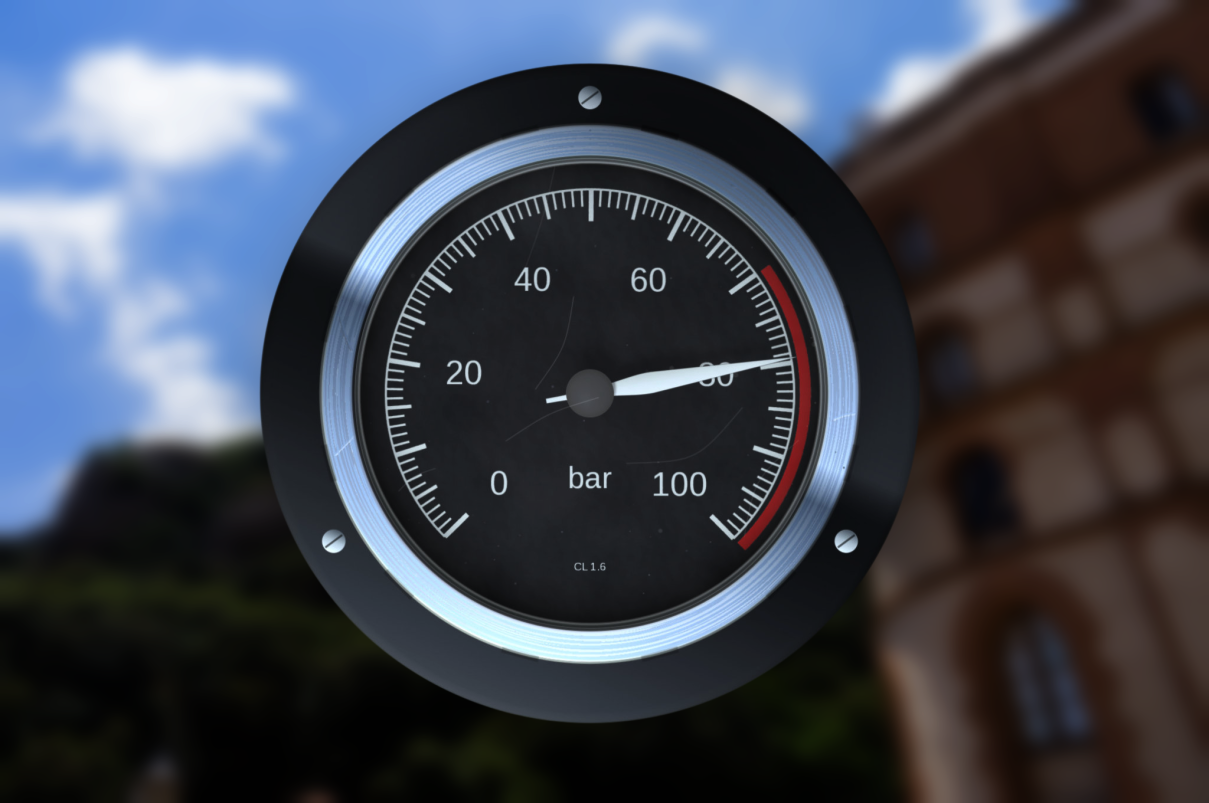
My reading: bar 79.5
